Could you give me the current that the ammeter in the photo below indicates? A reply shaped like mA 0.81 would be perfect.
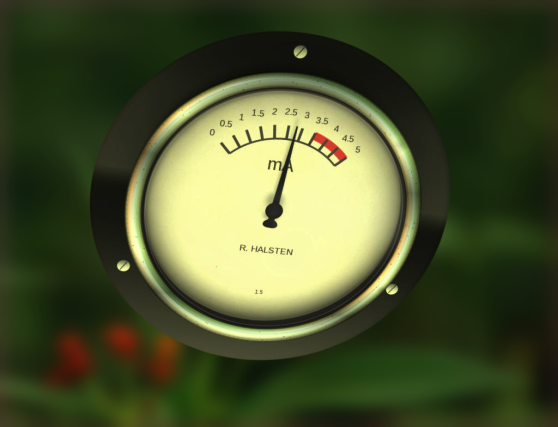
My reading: mA 2.75
